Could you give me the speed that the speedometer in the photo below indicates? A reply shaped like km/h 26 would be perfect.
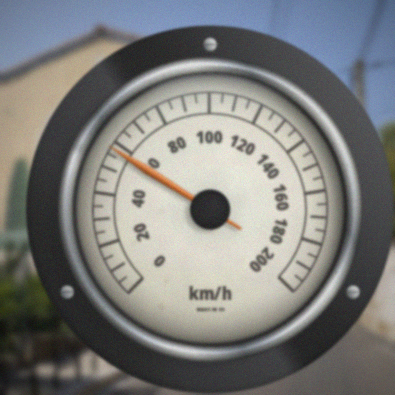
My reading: km/h 57.5
